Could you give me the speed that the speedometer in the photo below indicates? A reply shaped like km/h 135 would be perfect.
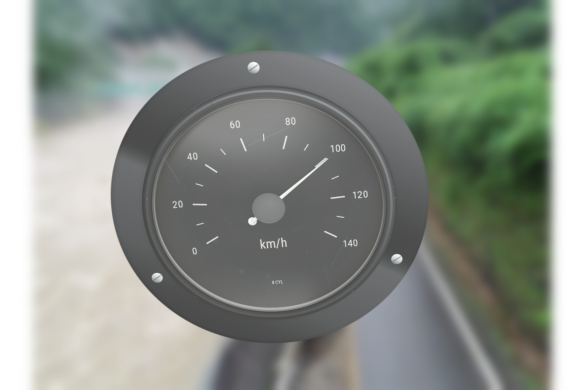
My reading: km/h 100
